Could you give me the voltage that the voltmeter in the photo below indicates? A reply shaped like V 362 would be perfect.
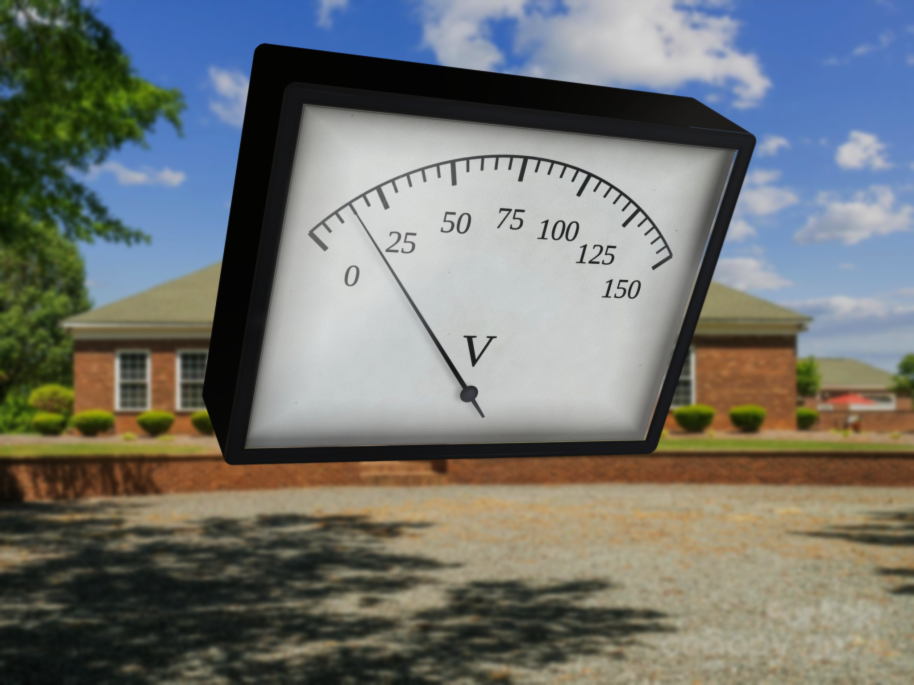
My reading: V 15
